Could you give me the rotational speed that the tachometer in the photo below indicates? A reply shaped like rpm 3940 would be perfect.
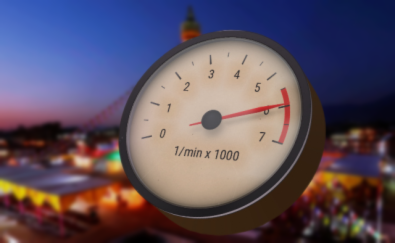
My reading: rpm 6000
